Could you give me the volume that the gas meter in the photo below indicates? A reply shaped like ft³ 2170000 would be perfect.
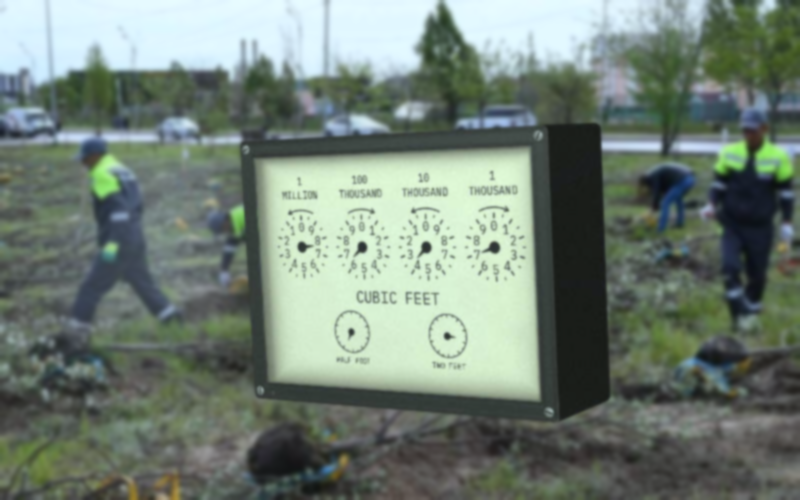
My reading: ft³ 763700
